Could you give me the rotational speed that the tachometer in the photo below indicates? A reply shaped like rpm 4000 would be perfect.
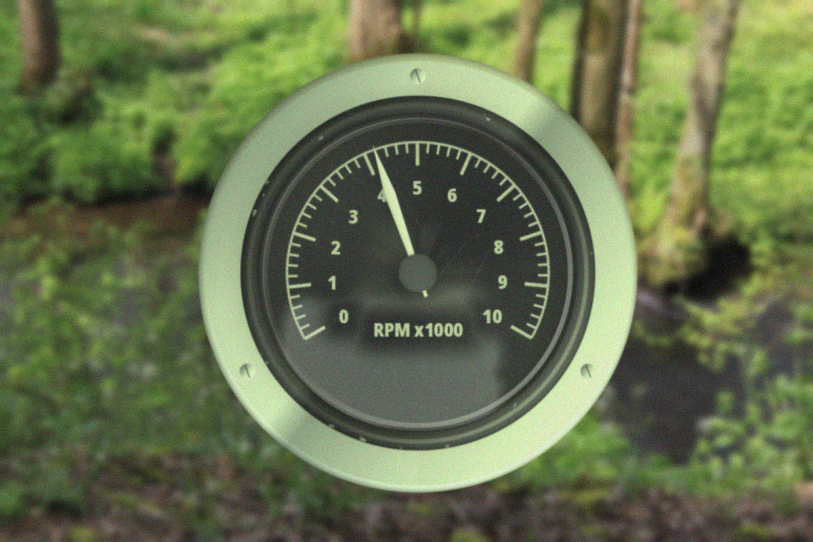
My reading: rpm 4200
